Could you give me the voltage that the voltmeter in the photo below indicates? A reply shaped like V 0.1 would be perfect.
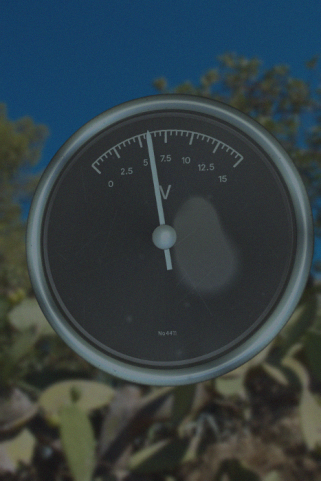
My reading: V 6
